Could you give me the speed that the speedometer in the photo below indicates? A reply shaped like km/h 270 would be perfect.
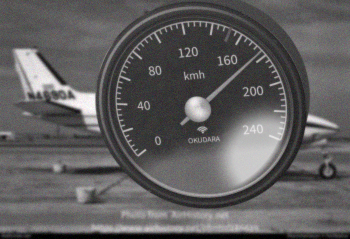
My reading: km/h 176
